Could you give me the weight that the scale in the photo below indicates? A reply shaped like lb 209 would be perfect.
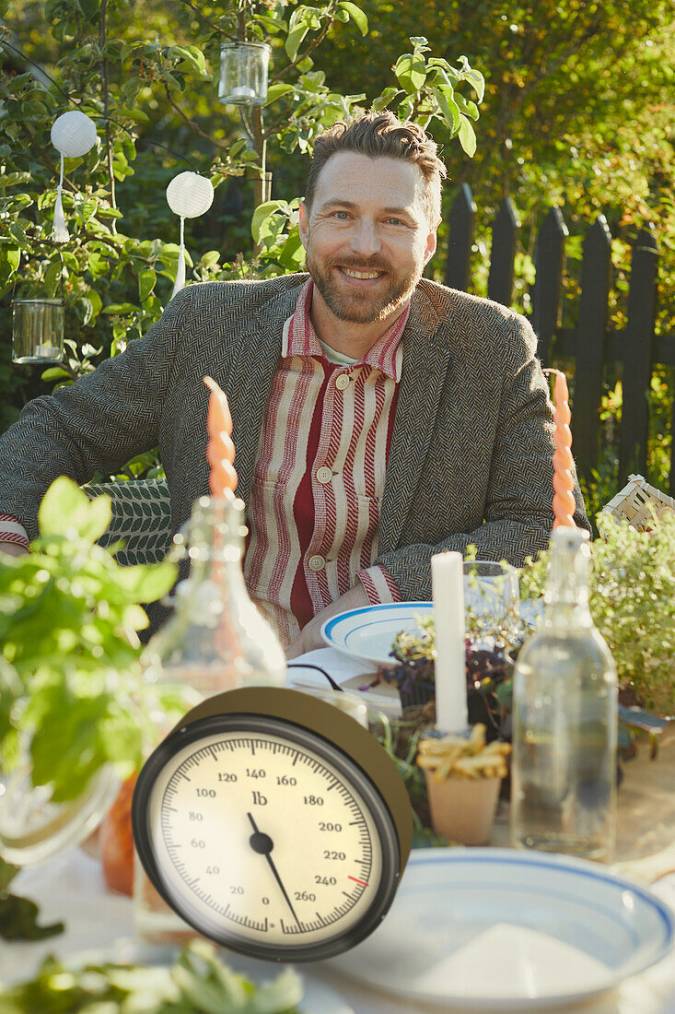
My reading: lb 270
